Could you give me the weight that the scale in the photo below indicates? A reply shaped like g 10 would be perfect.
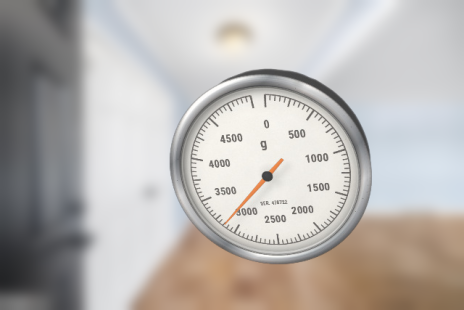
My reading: g 3150
